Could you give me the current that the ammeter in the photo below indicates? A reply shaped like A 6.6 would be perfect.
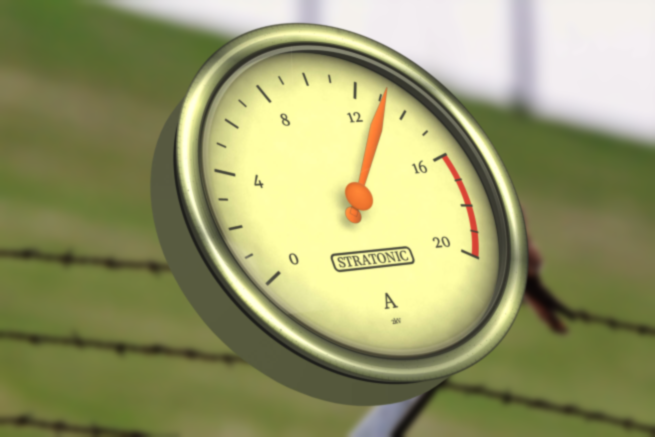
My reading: A 13
